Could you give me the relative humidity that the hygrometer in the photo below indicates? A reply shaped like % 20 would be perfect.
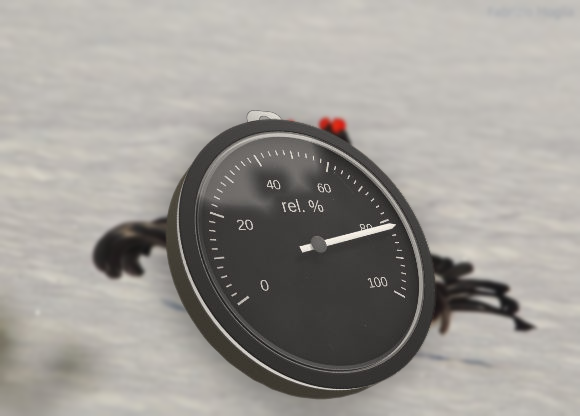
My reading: % 82
